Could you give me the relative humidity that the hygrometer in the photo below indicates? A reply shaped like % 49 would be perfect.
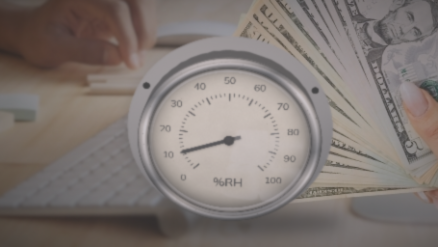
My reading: % 10
